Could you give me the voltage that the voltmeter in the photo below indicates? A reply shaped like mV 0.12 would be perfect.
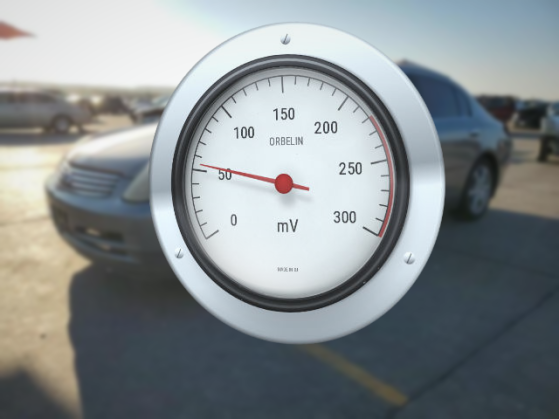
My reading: mV 55
